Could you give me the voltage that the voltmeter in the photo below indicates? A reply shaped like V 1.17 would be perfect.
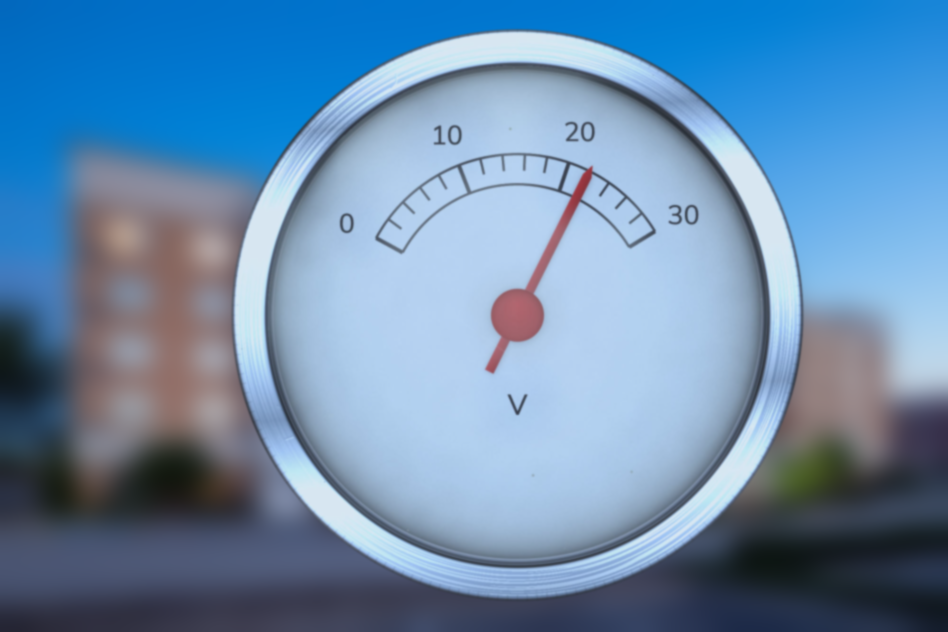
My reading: V 22
